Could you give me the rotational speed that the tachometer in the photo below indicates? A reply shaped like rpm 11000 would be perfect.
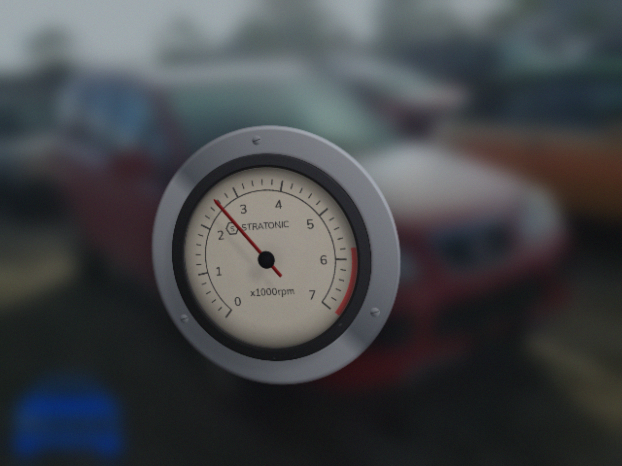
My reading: rpm 2600
